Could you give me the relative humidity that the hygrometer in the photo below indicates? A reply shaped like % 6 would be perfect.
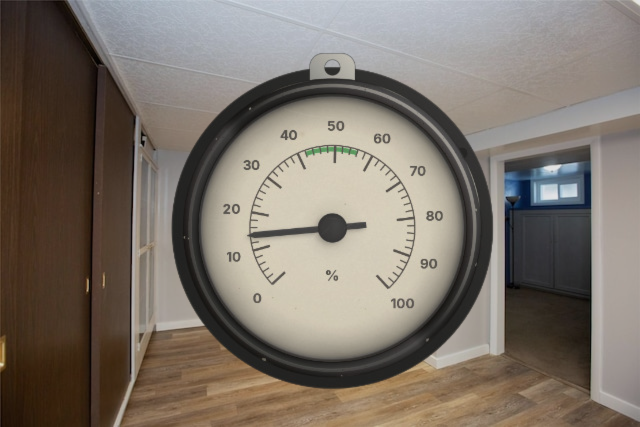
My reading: % 14
